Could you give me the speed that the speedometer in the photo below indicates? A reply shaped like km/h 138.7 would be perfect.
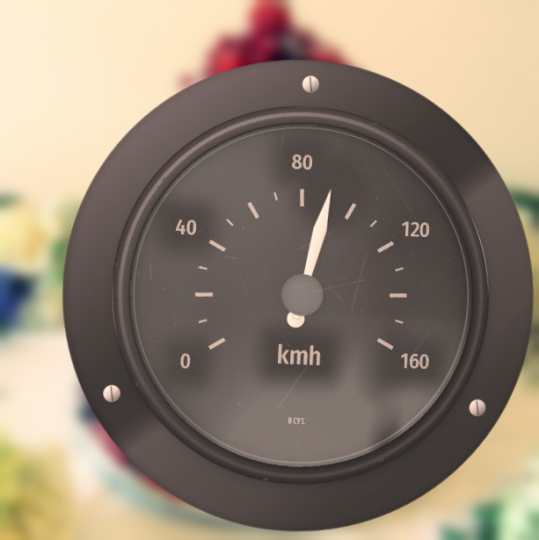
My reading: km/h 90
